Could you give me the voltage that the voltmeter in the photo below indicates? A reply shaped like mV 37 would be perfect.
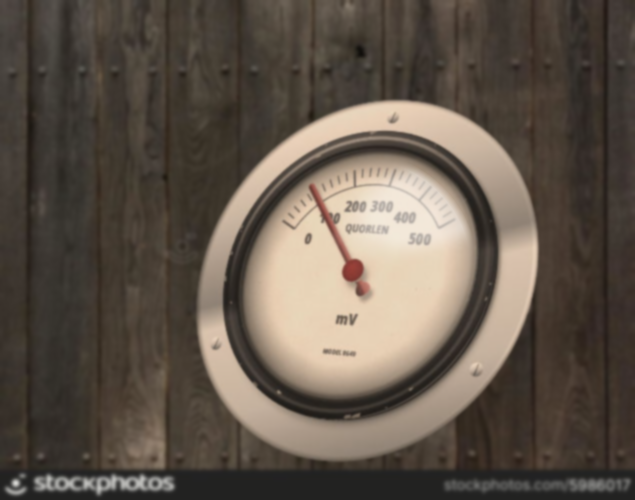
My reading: mV 100
